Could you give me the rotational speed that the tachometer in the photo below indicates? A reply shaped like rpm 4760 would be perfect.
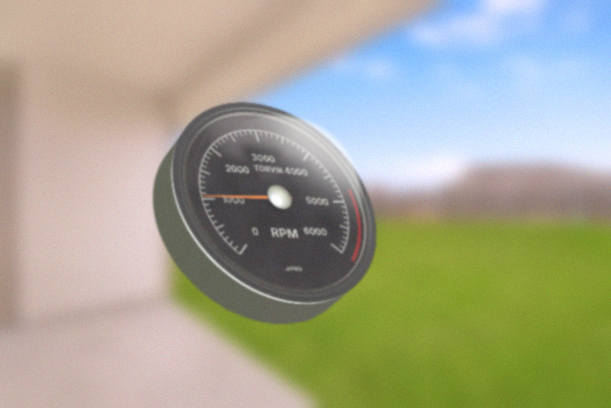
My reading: rpm 1000
